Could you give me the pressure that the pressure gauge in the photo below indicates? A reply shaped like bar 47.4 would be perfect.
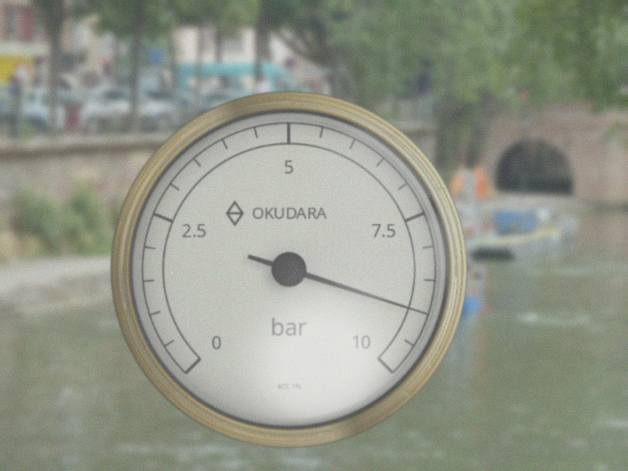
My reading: bar 9
